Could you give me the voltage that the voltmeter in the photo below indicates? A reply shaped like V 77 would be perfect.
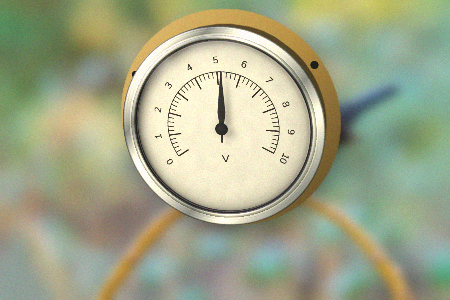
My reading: V 5.2
